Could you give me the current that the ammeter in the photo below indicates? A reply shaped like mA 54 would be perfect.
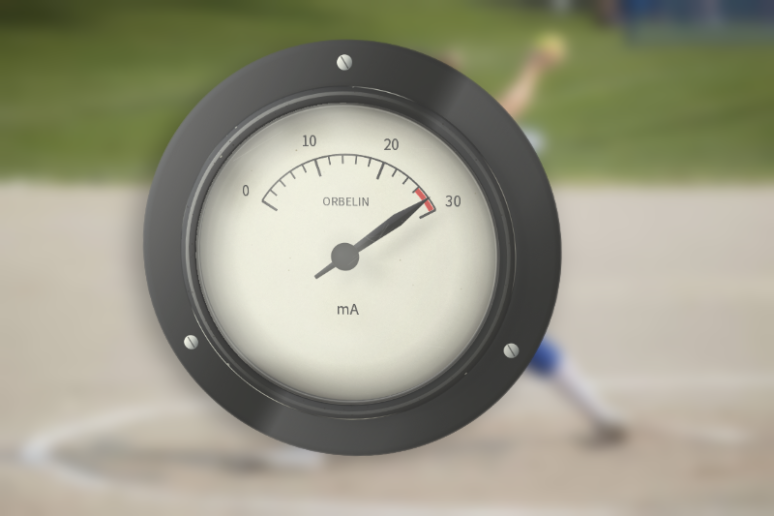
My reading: mA 28
